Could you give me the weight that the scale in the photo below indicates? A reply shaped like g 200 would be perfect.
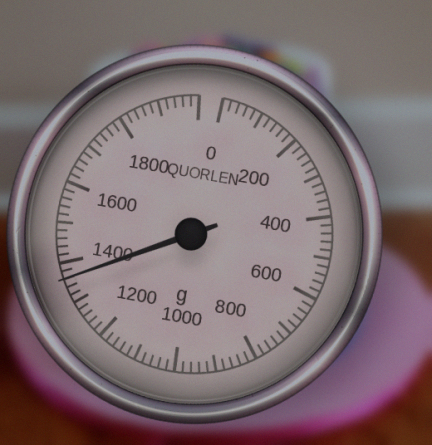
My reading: g 1360
